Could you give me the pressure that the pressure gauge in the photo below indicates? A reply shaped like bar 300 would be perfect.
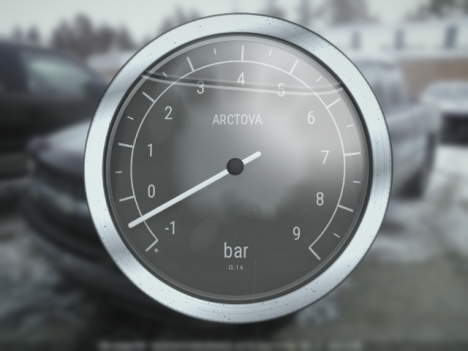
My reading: bar -0.5
